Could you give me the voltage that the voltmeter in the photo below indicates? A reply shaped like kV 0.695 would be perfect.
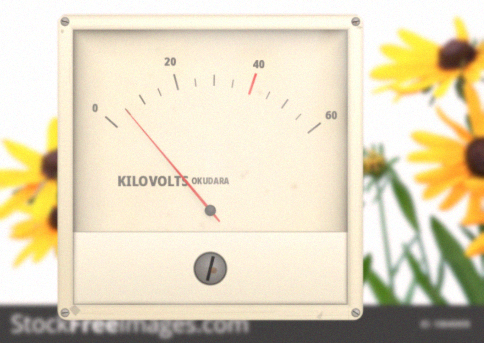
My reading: kV 5
